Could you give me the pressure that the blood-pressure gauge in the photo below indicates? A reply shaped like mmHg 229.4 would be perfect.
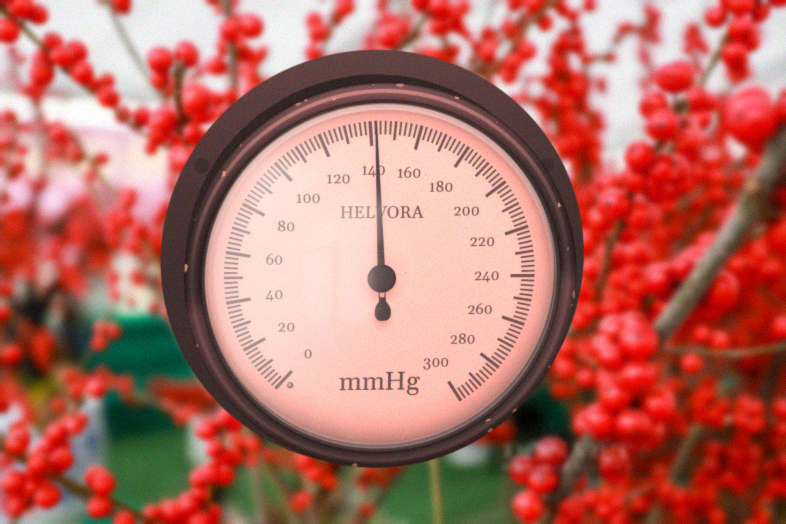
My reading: mmHg 142
